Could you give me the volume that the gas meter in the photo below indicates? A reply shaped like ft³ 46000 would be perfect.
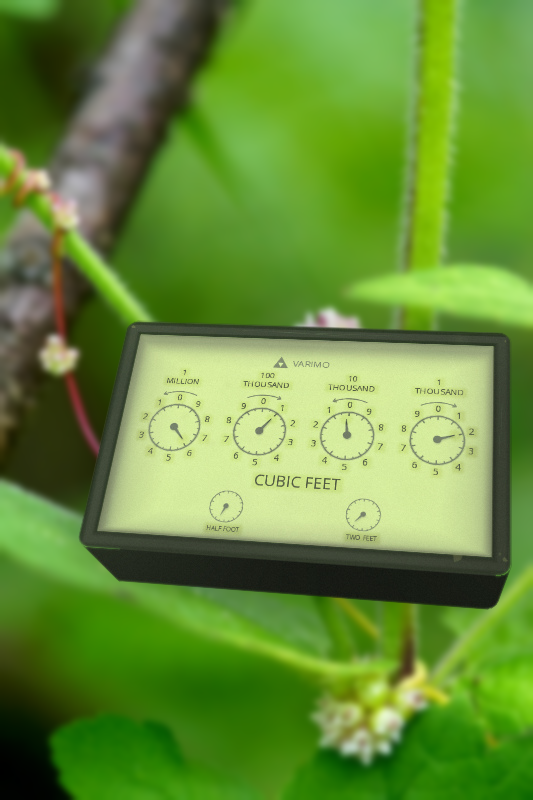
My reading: ft³ 610200
